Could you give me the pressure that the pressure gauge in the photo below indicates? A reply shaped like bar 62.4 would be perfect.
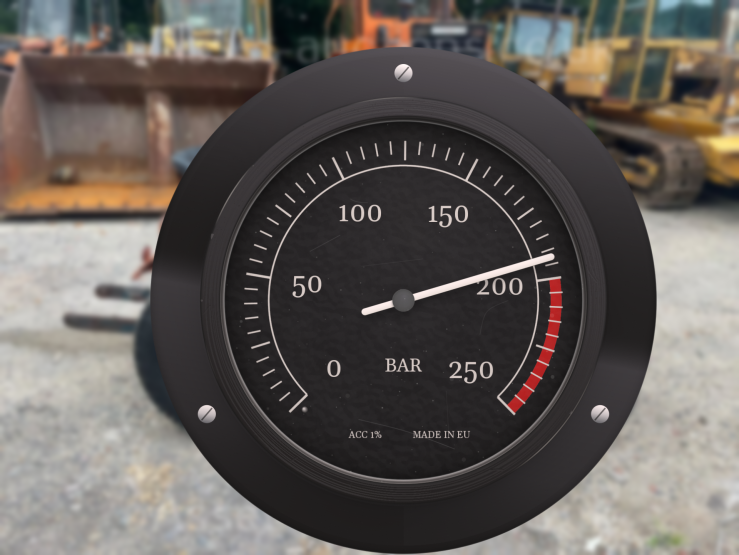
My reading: bar 192.5
